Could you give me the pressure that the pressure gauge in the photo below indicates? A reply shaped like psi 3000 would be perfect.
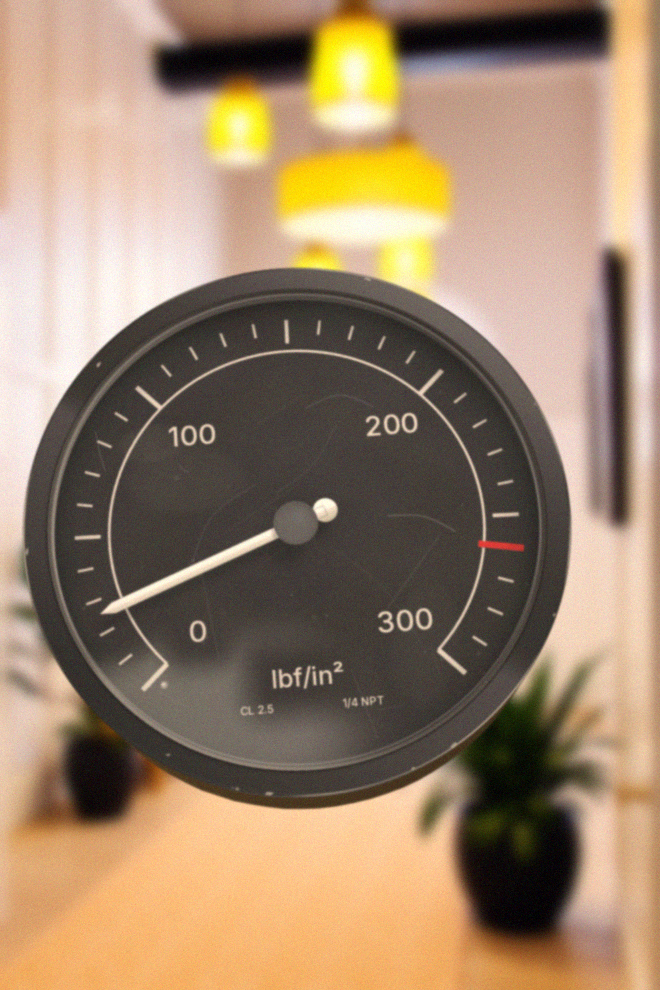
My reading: psi 25
